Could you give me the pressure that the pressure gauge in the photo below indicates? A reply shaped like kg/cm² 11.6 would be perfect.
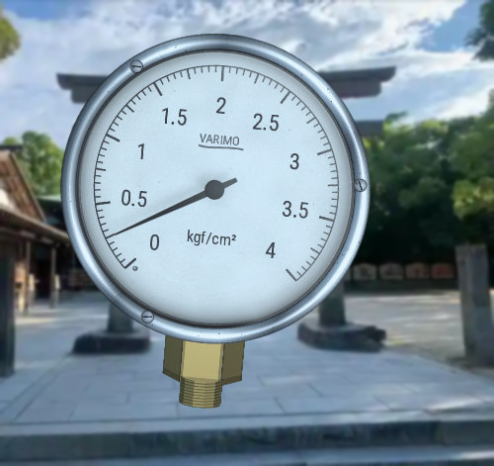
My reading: kg/cm² 0.25
